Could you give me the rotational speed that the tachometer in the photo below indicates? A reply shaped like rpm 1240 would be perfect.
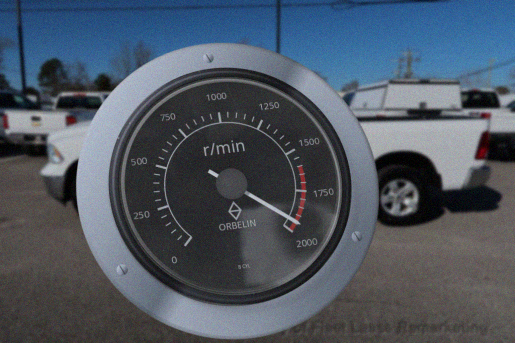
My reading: rpm 1950
